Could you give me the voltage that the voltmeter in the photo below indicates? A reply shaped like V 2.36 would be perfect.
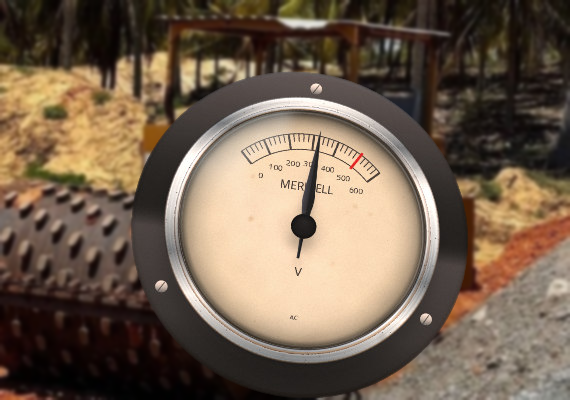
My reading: V 320
